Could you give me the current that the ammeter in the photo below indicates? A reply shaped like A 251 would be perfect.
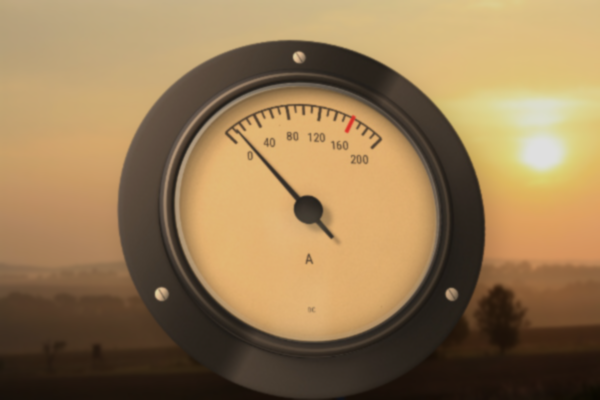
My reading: A 10
